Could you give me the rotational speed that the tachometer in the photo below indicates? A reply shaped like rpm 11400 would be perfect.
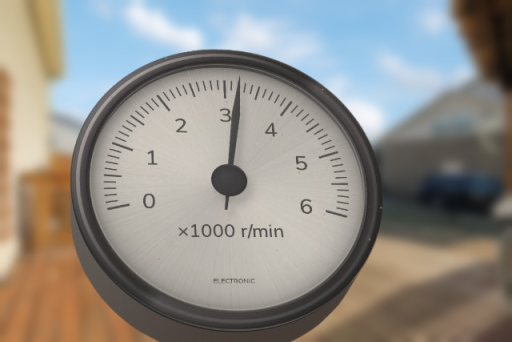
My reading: rpm 3200
